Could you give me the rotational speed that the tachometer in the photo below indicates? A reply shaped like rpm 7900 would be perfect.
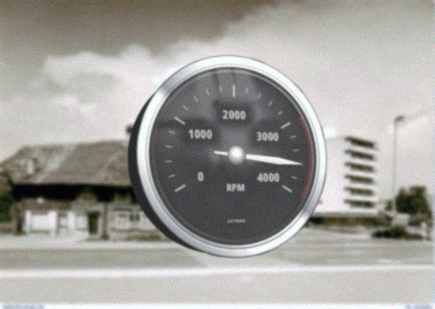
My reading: rpm 3600
